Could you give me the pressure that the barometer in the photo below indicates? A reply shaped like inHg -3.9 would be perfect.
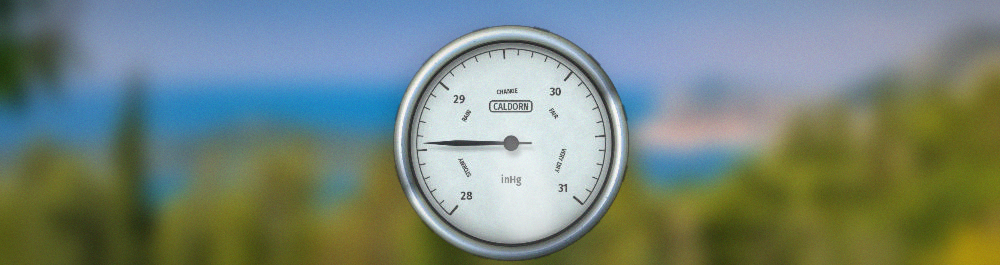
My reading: inHg 28.55
